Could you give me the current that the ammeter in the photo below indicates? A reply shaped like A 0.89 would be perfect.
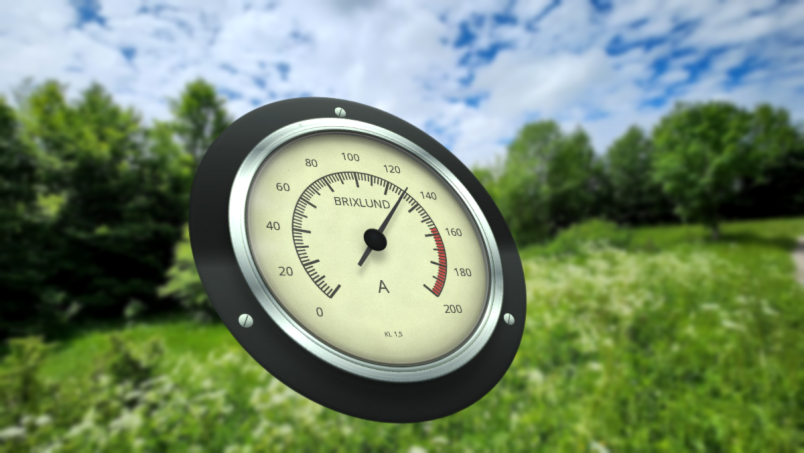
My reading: A 130
